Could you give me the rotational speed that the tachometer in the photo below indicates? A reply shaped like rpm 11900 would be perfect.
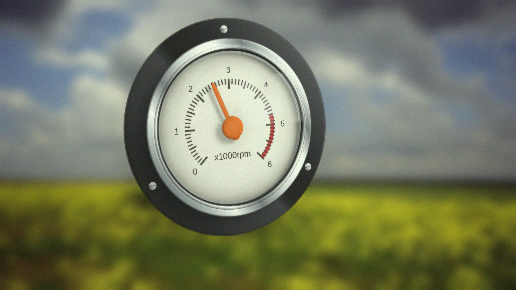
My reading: rpm 2500
